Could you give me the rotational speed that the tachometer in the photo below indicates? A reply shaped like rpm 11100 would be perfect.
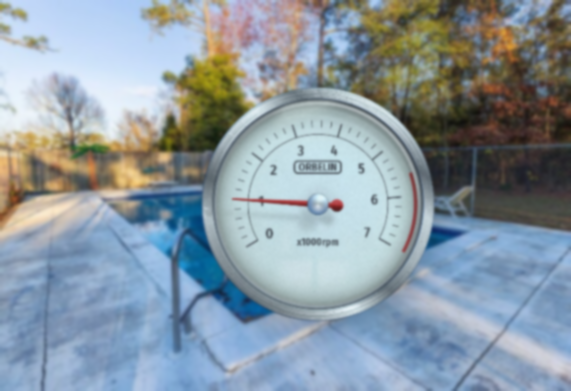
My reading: rpm 1000
